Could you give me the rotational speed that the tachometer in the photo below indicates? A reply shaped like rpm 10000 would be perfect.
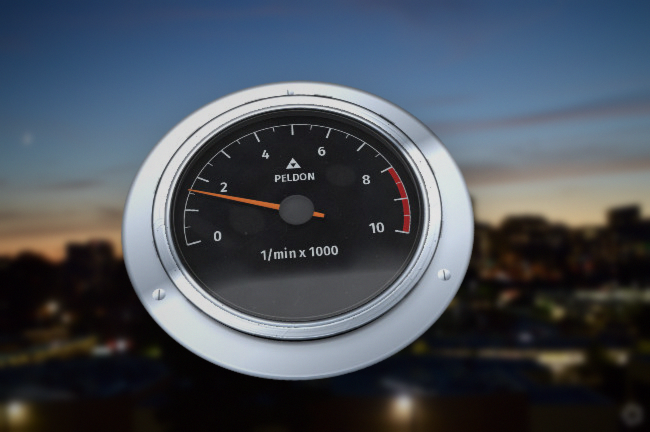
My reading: rpm 1500
